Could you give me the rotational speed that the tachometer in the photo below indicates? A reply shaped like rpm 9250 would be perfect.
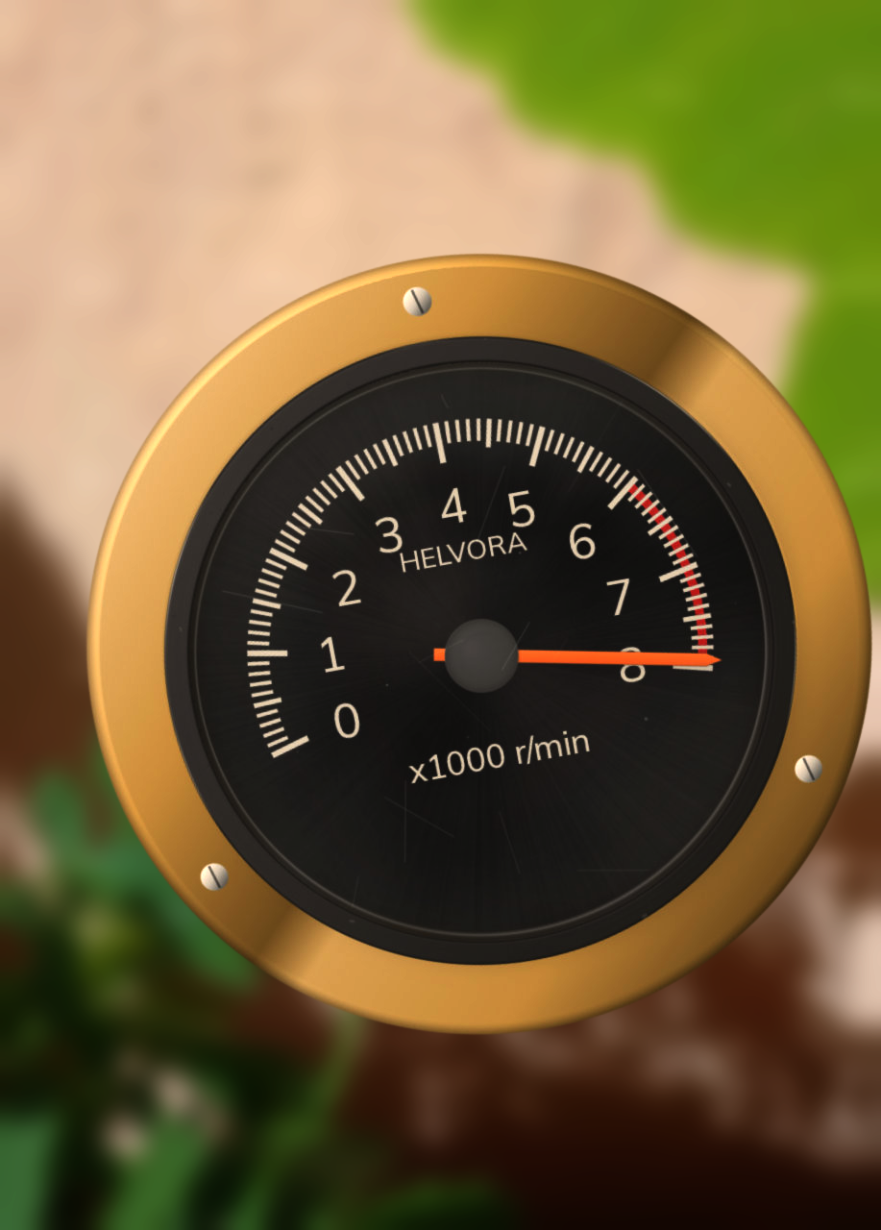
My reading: rpm 7900
